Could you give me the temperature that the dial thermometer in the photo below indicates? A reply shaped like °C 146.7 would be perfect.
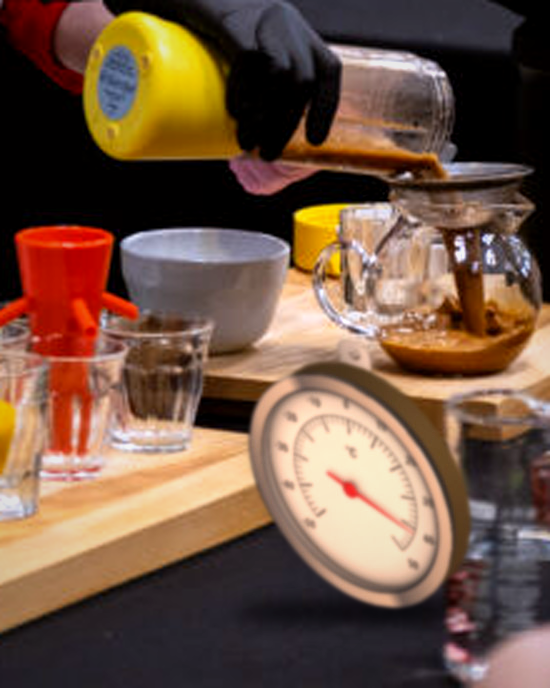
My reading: °C 40
